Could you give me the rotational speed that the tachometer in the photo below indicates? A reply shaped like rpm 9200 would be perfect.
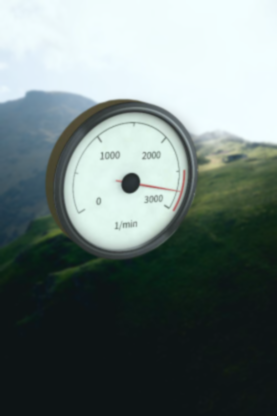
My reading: rpm 2750
